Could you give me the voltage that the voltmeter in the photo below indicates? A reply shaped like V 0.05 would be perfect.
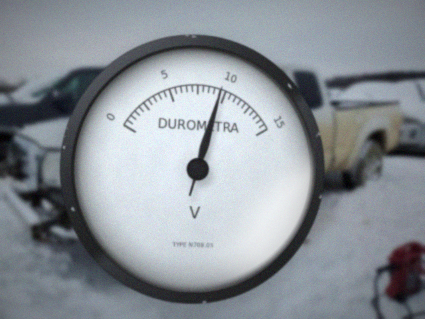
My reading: V 9.5
